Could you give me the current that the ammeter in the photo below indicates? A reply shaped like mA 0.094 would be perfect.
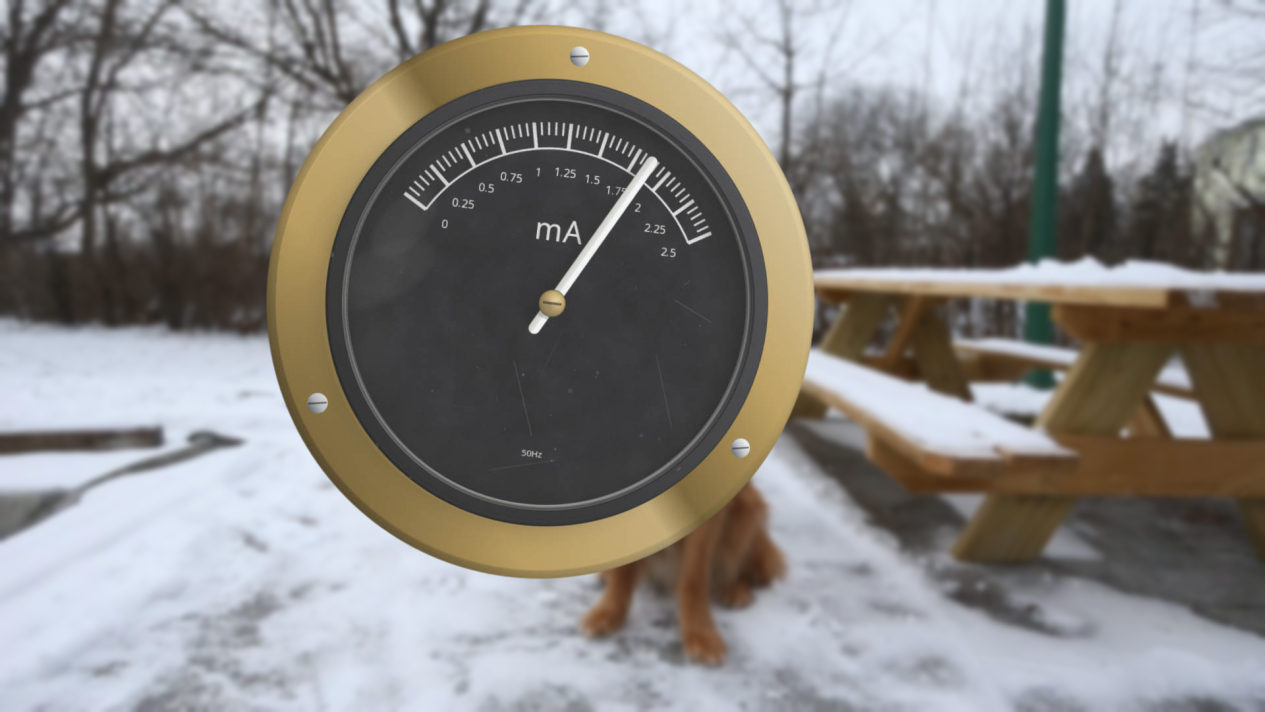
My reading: mA 1.85
